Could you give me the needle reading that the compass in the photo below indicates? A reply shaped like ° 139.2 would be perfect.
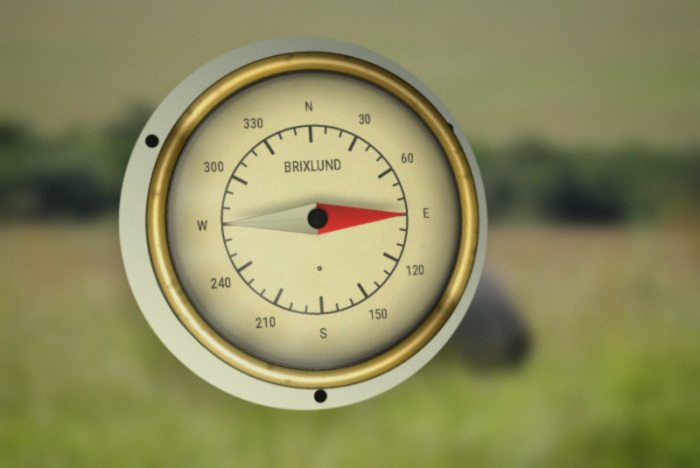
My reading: ° 90
